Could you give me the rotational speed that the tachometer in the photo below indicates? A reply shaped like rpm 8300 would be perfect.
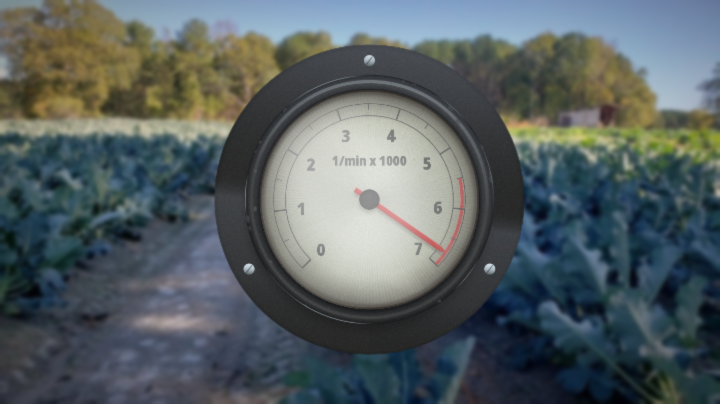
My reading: rpm 6750
